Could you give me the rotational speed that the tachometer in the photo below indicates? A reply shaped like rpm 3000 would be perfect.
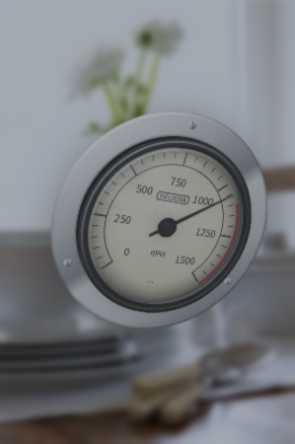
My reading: rpm 1050
